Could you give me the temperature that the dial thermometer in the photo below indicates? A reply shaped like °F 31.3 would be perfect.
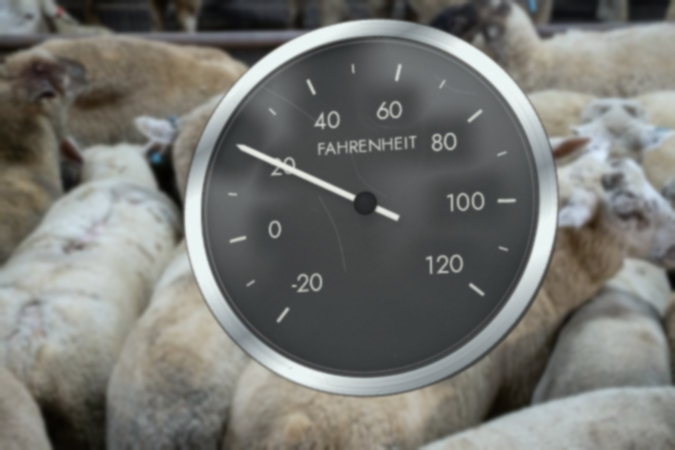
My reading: °F 20
